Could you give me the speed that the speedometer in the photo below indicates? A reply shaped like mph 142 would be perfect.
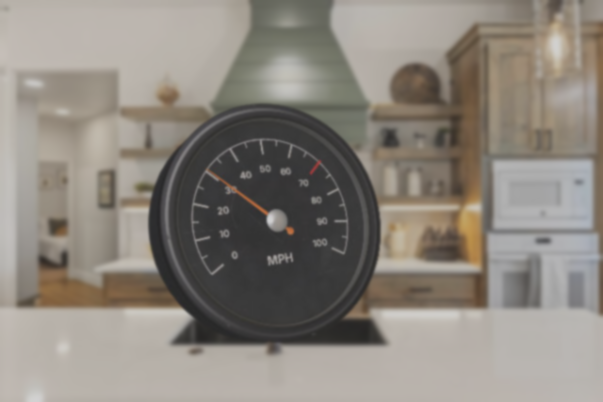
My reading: mph 30
